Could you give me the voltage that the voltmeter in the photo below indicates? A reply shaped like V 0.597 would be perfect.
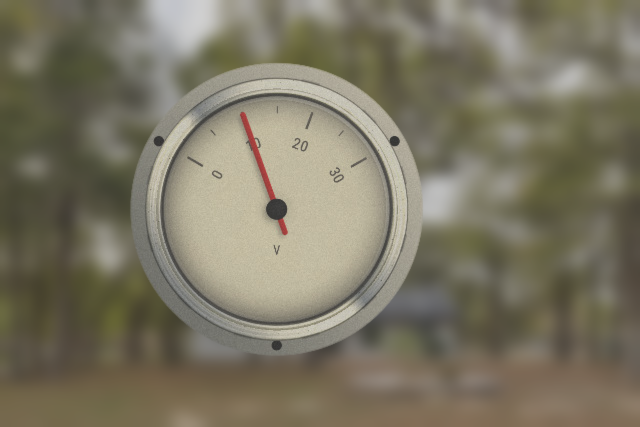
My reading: V 10
